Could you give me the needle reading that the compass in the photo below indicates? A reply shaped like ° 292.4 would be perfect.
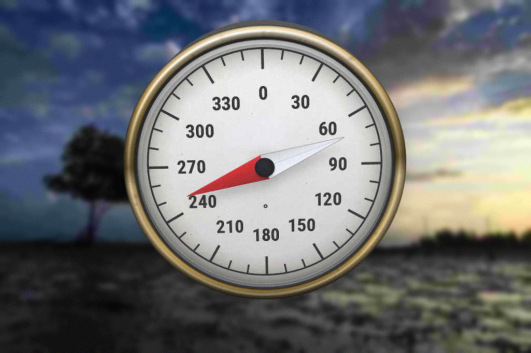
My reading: ° 250
